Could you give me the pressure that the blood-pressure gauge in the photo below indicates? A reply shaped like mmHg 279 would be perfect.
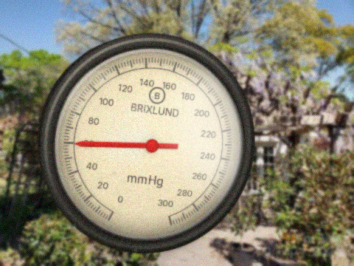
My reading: mmHg 60
